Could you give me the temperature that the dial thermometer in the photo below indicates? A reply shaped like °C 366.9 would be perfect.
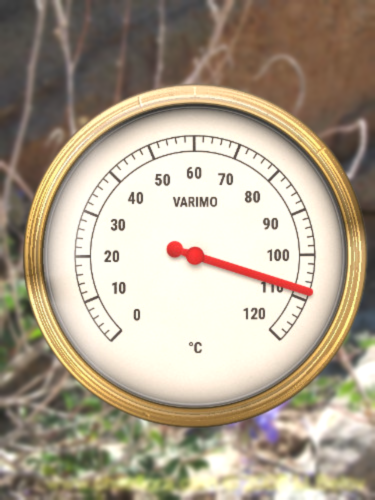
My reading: °C 108
